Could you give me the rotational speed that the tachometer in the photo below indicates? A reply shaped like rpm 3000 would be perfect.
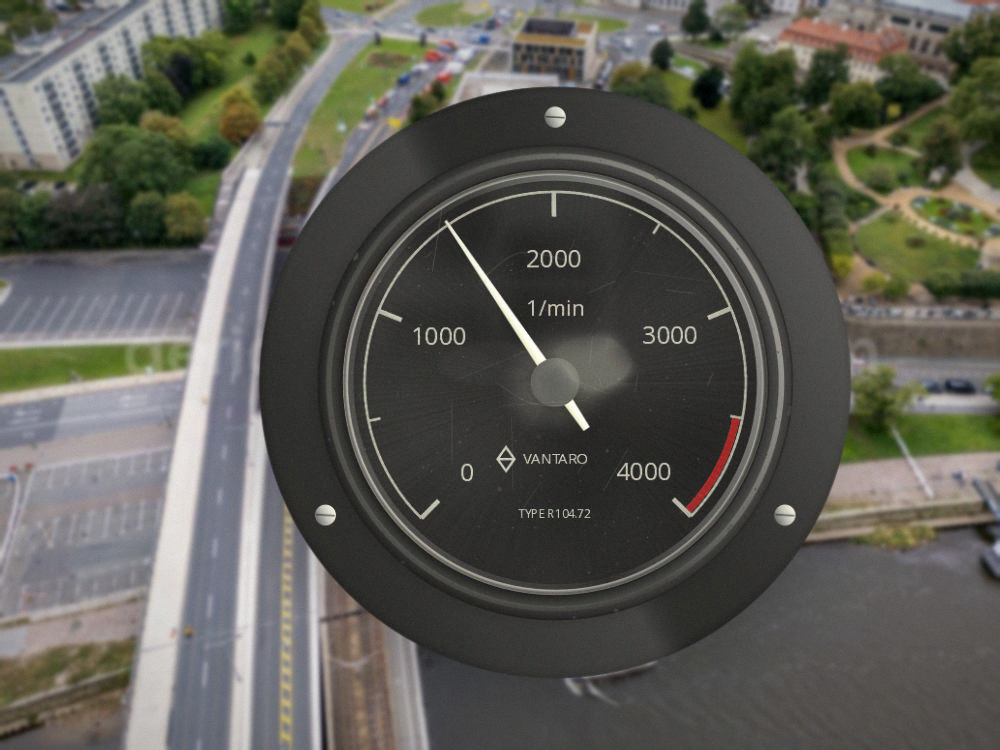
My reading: rpm 1500
